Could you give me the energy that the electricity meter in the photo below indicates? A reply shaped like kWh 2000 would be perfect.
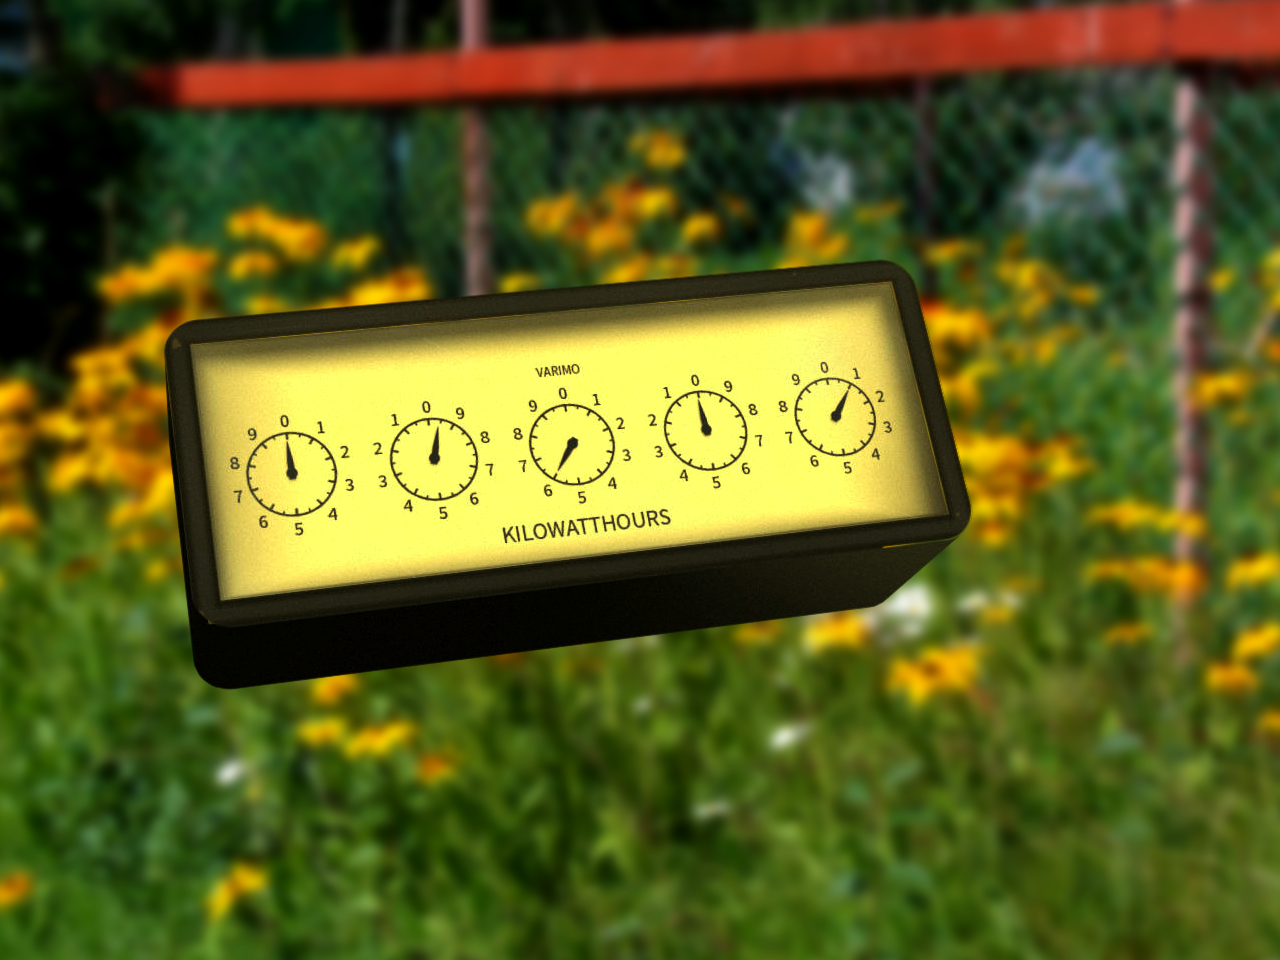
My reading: kWh 99601
